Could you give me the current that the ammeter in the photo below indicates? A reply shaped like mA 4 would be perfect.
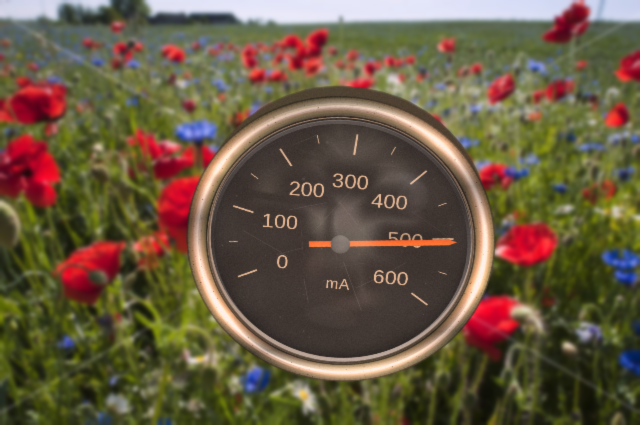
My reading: mA 500
